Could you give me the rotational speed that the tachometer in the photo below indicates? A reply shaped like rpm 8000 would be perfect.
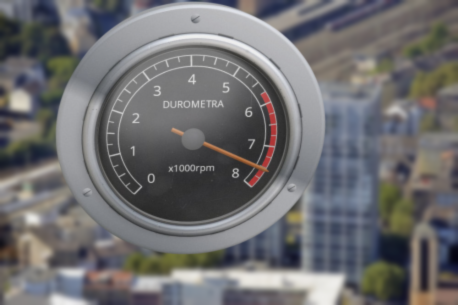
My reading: rpm 7500
